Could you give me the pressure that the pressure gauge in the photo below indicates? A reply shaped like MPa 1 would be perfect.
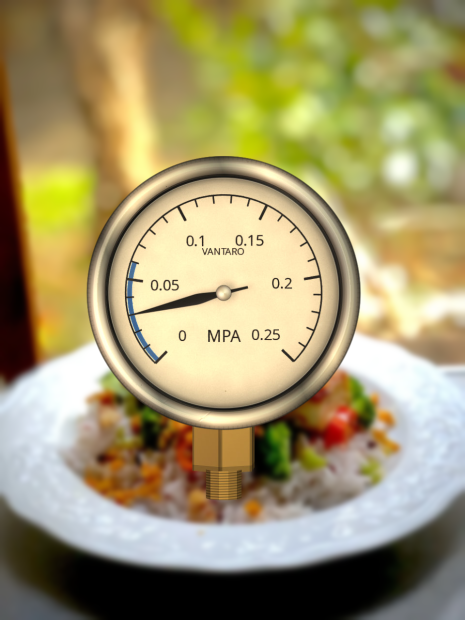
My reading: MPa 0.03
